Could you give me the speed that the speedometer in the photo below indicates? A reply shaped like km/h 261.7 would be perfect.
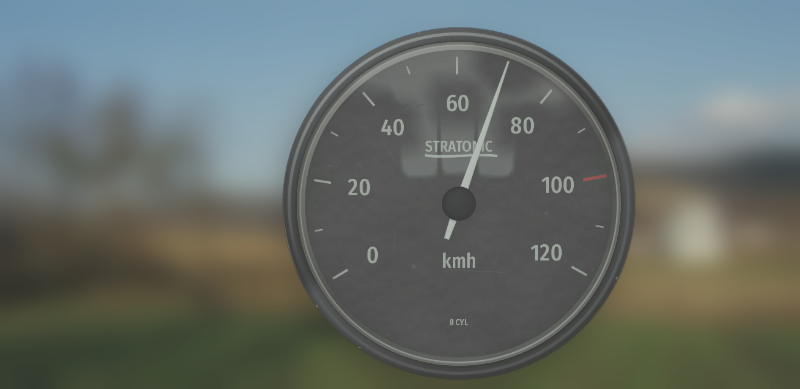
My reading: km/h 70
